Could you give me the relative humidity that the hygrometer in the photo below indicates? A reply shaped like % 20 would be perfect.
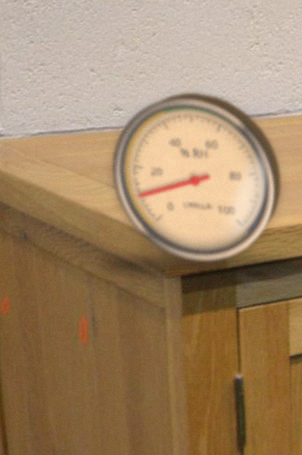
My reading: % 10
